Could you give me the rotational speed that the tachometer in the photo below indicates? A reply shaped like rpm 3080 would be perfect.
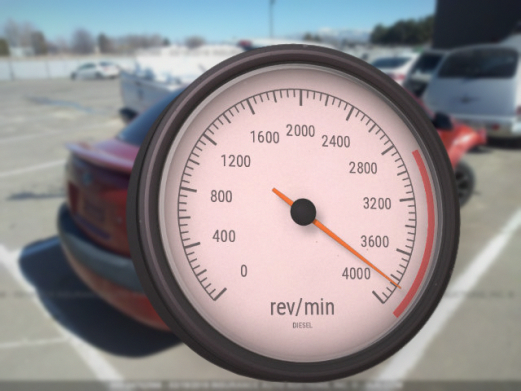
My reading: rpm 3850
